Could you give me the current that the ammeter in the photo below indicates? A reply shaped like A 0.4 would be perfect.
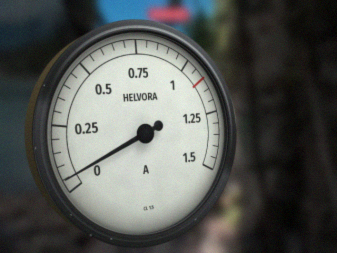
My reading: A 0.05
